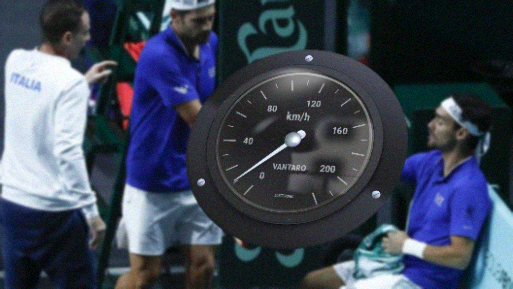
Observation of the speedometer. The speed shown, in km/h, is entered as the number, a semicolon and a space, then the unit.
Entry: 10; km/h
